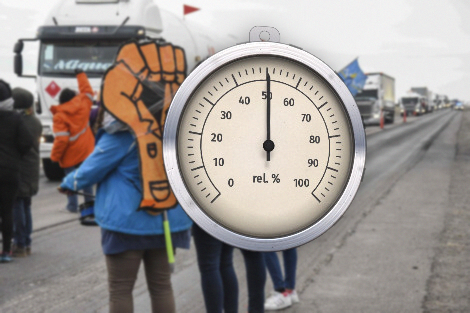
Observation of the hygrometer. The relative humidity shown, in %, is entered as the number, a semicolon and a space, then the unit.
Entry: 50; %
